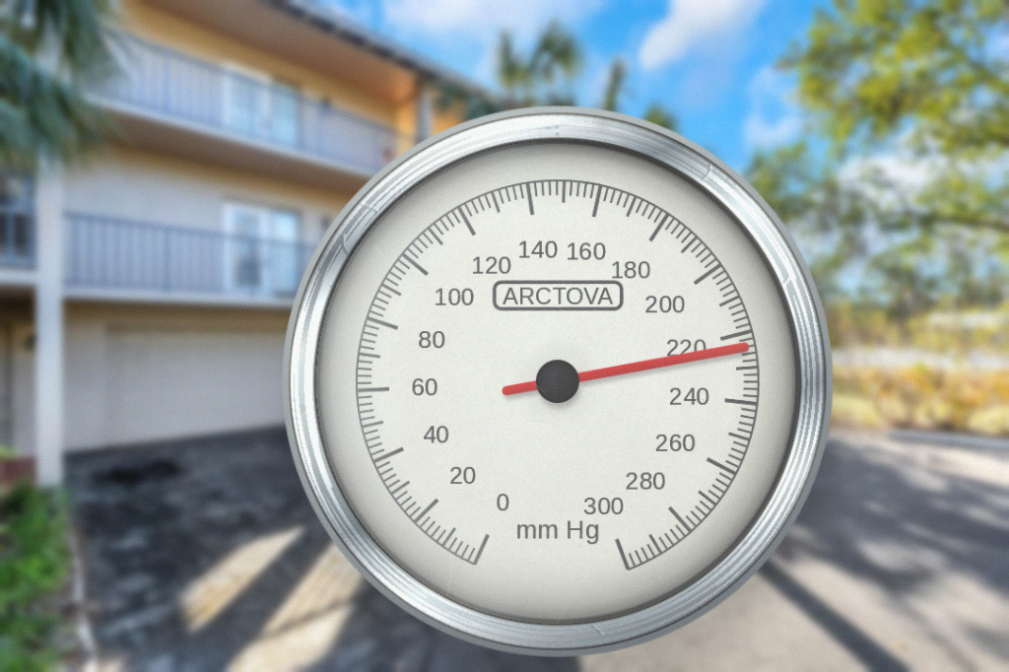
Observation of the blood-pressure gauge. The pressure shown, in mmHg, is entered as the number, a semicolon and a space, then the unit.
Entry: 224; mmHg
